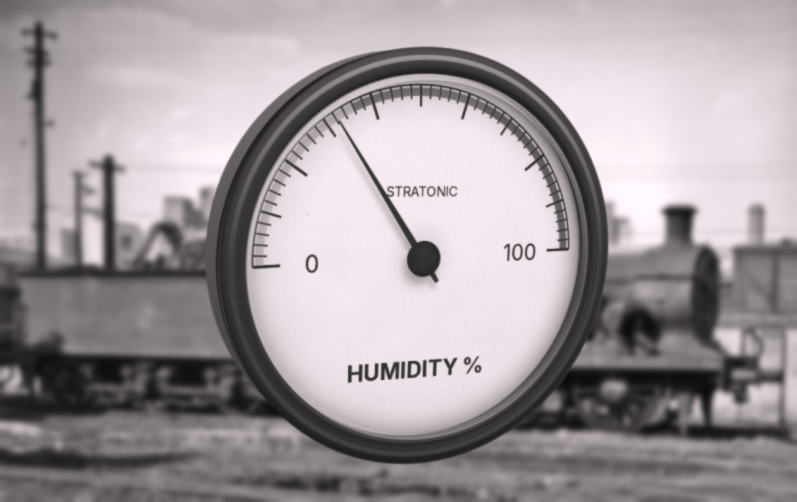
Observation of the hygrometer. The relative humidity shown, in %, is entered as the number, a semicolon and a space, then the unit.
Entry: 32; %
